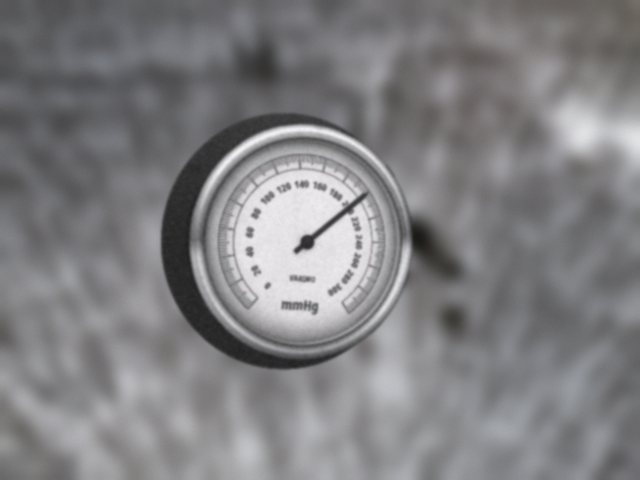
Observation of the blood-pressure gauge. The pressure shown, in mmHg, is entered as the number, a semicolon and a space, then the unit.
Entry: 200; mmHg
